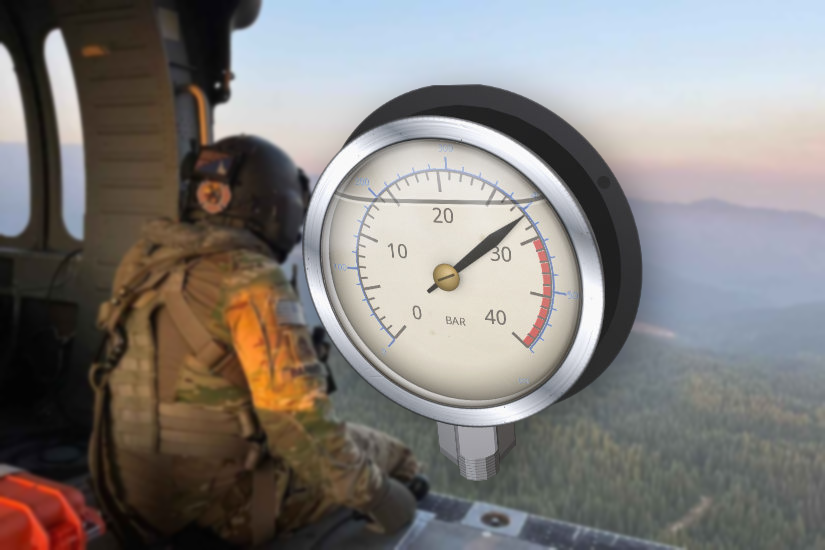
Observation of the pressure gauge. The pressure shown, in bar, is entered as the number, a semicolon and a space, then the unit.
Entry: 28; bar
